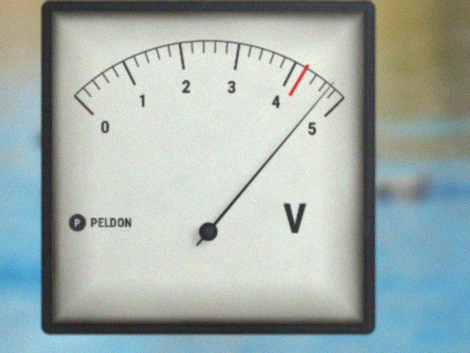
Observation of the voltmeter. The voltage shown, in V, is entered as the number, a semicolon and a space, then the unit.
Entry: 4.7; V
